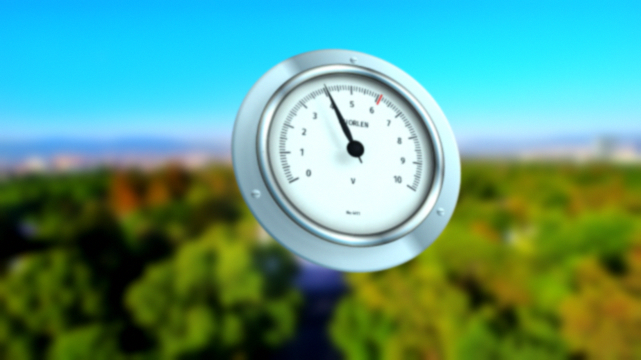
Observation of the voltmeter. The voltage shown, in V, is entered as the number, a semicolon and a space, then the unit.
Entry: 4; V
